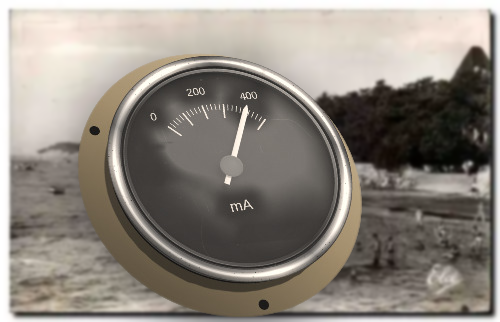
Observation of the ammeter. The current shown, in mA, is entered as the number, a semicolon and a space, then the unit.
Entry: 400; mA
